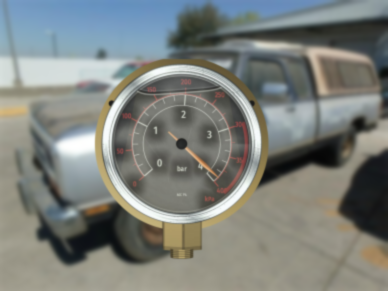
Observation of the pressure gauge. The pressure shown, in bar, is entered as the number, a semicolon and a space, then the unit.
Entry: 3.9; bar
